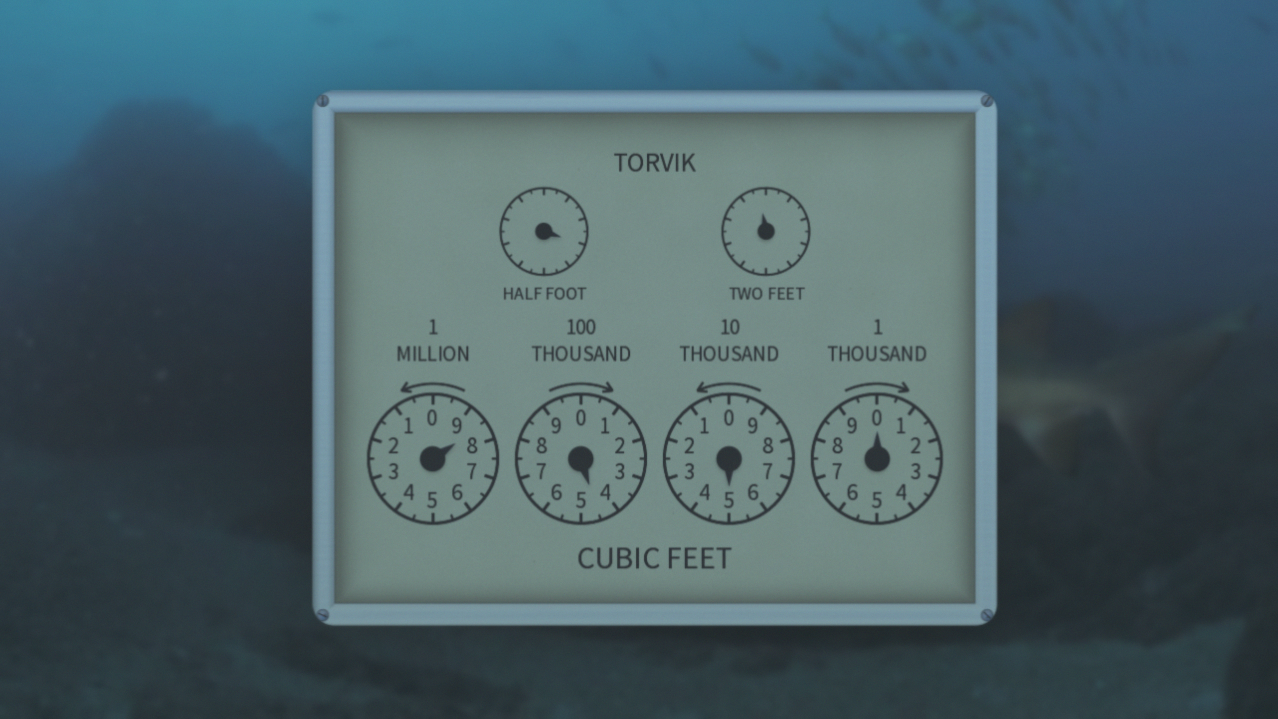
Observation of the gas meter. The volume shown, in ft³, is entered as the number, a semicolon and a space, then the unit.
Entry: 845000; ft³
